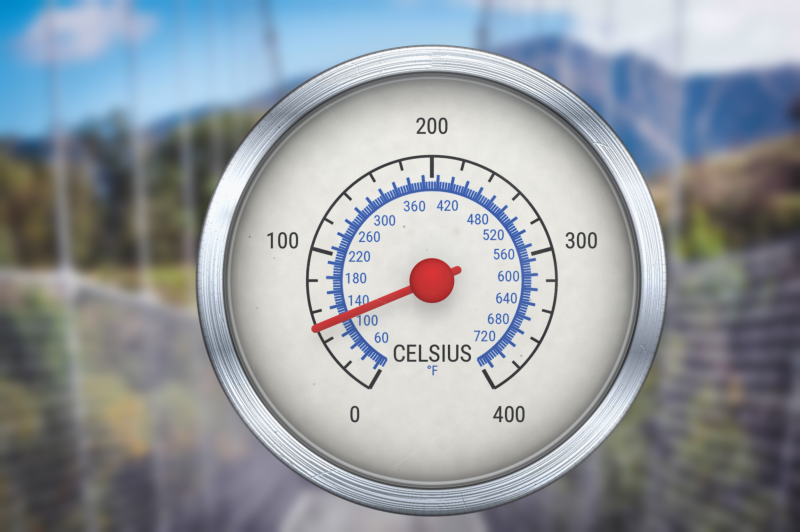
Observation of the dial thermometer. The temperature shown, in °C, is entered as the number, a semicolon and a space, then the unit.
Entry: 50; °C
